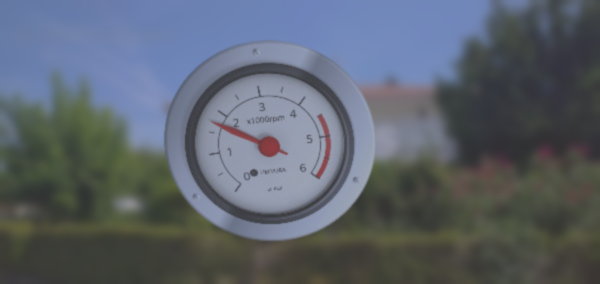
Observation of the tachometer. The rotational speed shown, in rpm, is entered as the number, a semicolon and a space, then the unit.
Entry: 1750; rpm
